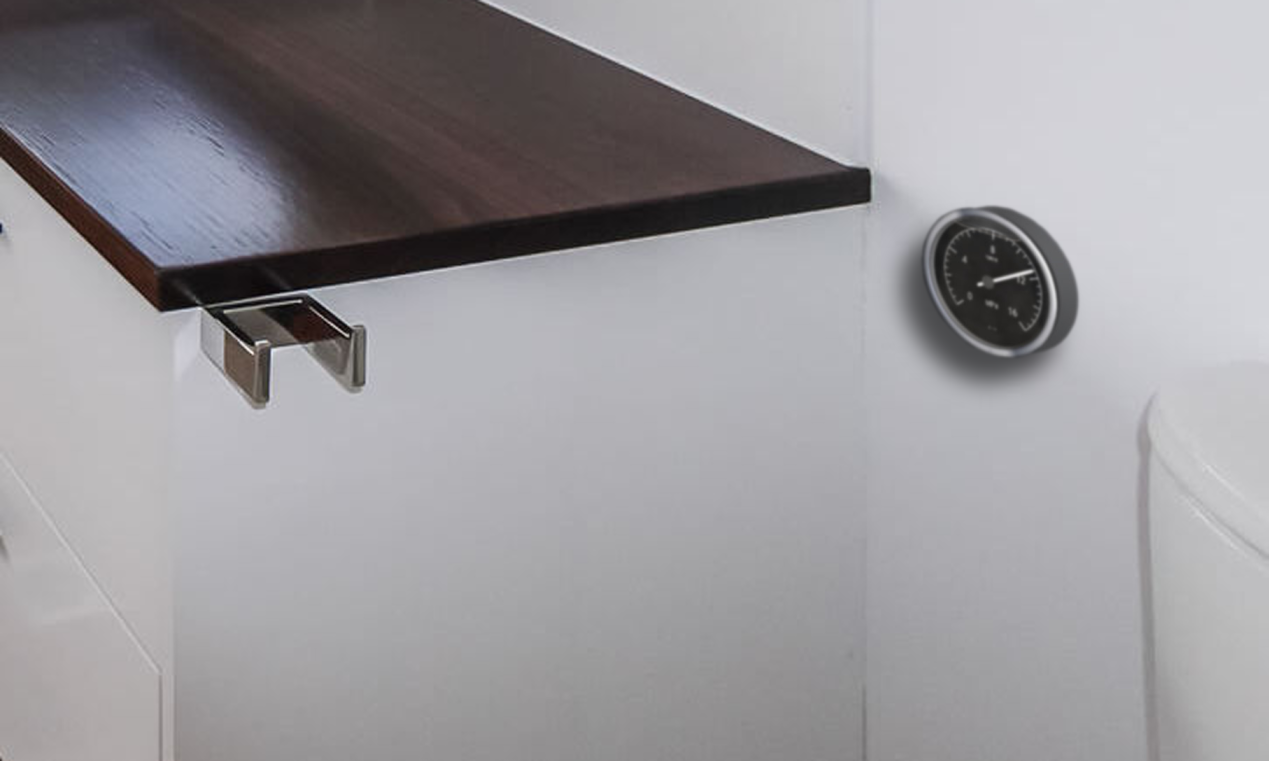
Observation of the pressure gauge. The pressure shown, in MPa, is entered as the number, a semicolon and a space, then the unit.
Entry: 11.5; MPa
